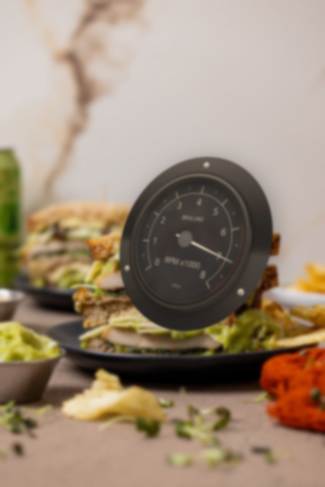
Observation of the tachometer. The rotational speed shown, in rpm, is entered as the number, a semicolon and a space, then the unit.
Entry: 7000; rpm
